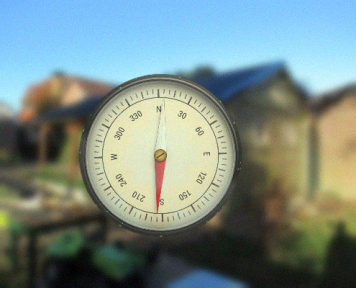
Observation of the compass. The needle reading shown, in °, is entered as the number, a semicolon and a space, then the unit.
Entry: 185; °
